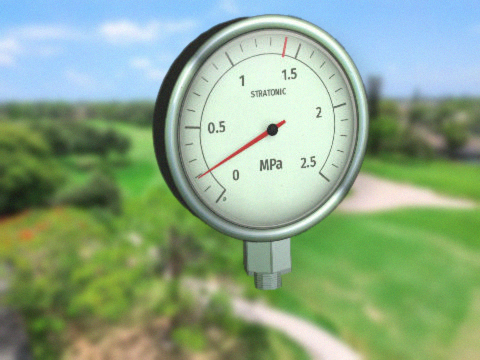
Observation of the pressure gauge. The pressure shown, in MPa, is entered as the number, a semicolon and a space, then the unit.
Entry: 0.2; MPa
